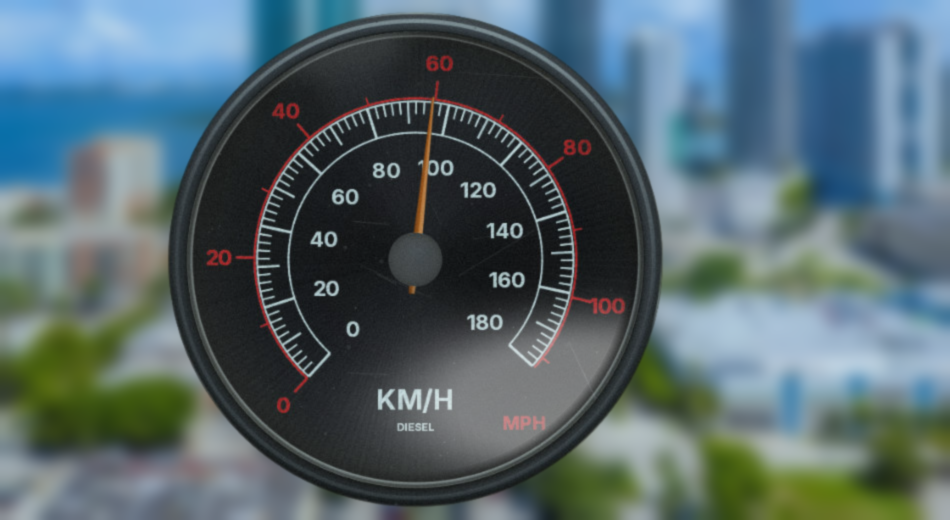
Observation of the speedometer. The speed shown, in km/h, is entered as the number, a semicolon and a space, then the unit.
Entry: 96; km/h
